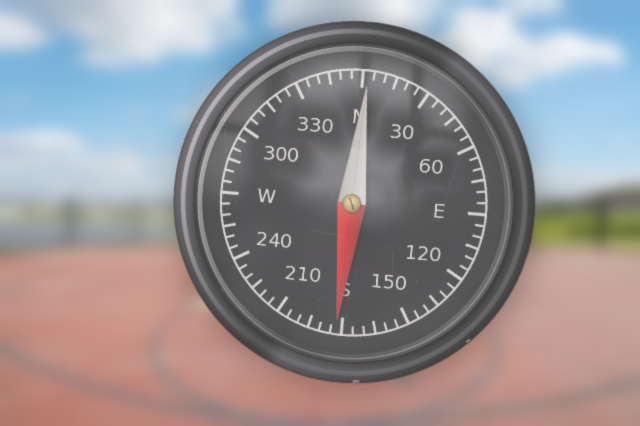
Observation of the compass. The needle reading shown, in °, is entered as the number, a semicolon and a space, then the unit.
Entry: 182.5; °
